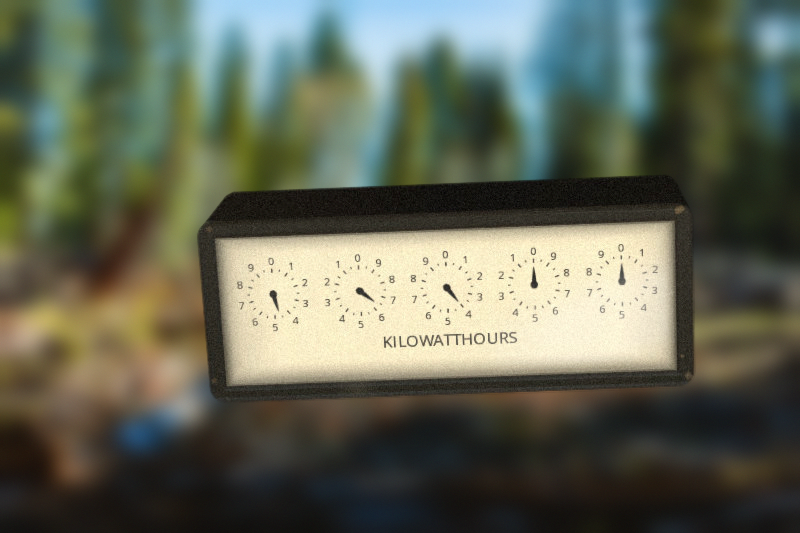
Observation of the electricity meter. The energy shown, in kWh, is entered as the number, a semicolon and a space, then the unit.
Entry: 46400; kWh
